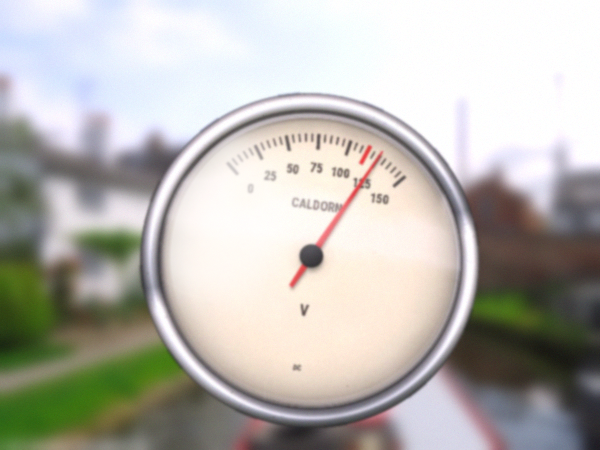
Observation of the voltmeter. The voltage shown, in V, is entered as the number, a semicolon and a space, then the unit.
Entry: 125; V
